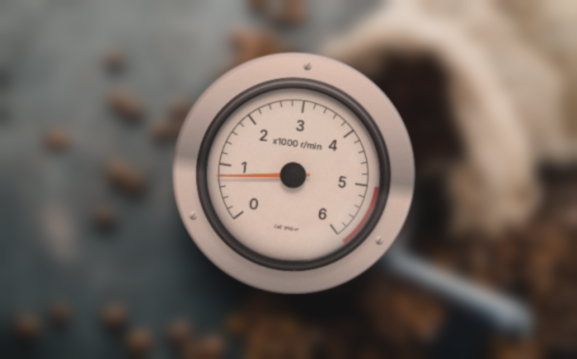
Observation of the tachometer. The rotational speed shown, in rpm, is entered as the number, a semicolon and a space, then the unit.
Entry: 800; rpm
